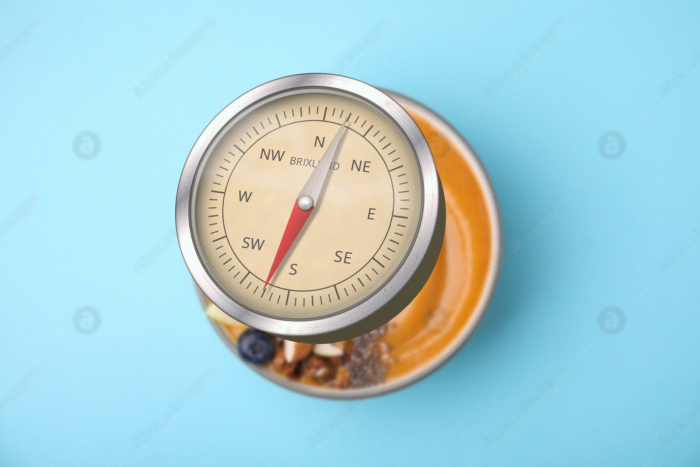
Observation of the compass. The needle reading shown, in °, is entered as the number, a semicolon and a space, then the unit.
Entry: 195; °
